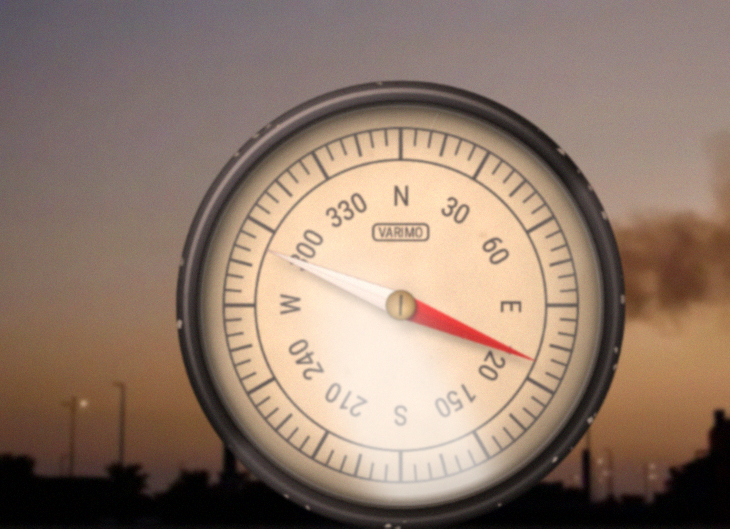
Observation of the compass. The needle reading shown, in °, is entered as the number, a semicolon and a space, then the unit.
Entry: 112.5; °
